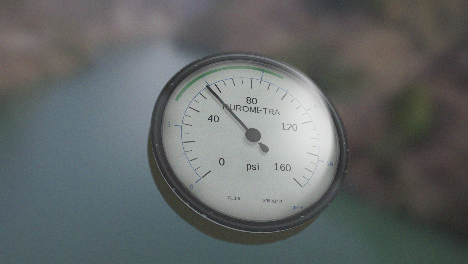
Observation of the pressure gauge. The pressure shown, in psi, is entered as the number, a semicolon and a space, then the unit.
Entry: 55; psi
